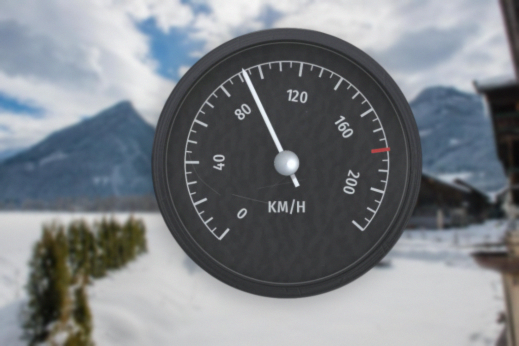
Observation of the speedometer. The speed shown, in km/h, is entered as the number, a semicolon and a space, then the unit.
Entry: 92.5; km/h
